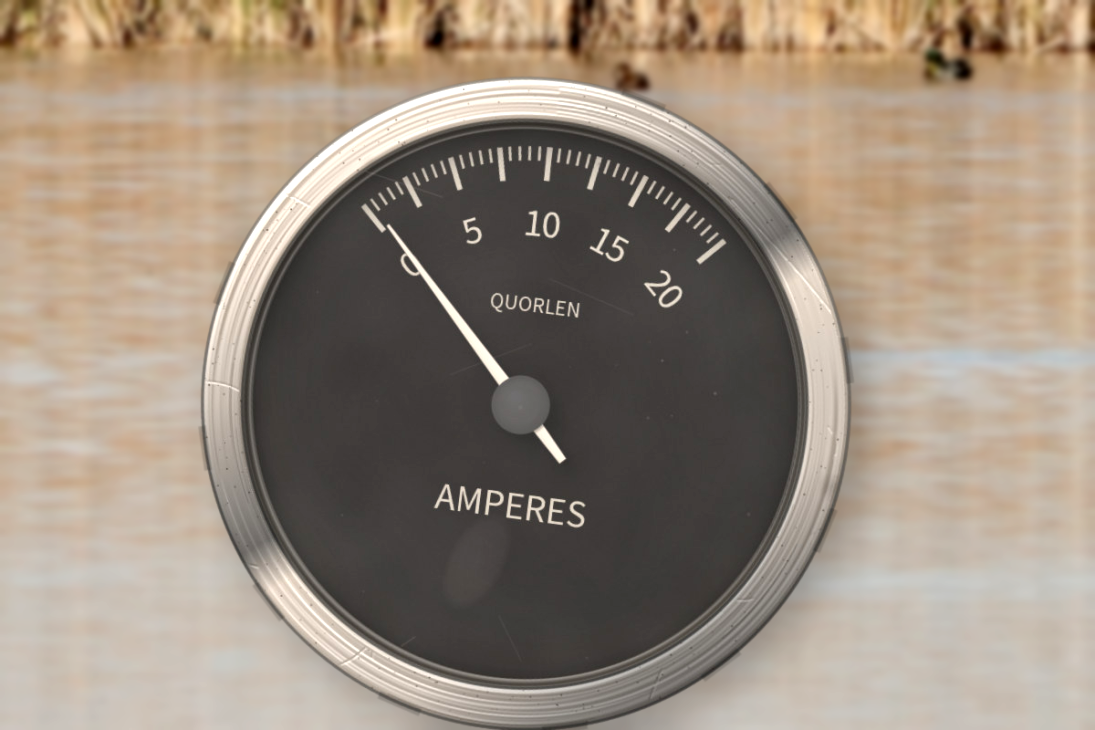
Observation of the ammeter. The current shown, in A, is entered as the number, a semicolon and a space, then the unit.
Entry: 0.5; A
